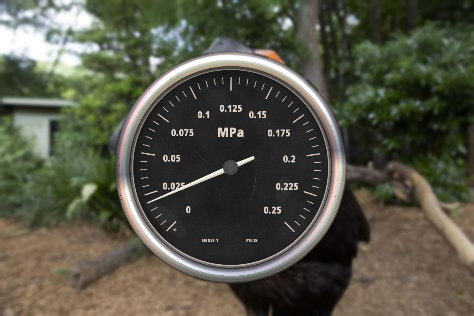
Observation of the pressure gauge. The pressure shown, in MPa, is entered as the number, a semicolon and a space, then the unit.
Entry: 0.02; MPa
